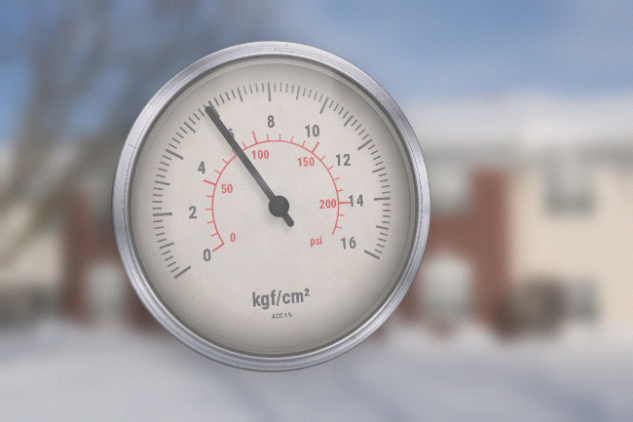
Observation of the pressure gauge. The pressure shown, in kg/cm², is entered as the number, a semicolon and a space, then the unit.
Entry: 5.8; kg/cm²
